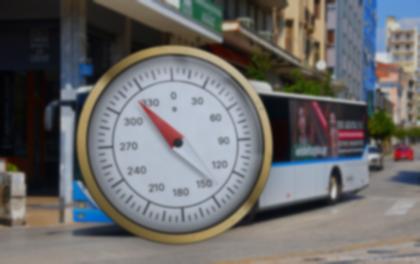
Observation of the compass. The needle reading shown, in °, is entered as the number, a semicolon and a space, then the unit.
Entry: 320; °
